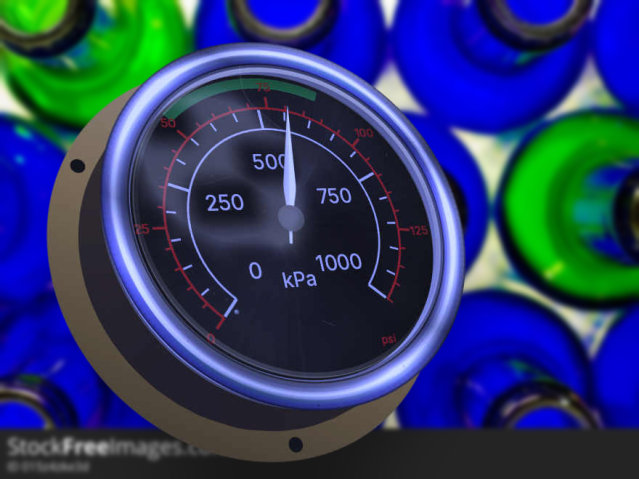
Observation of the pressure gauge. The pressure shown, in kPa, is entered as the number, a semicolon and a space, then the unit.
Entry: 550; kPa
